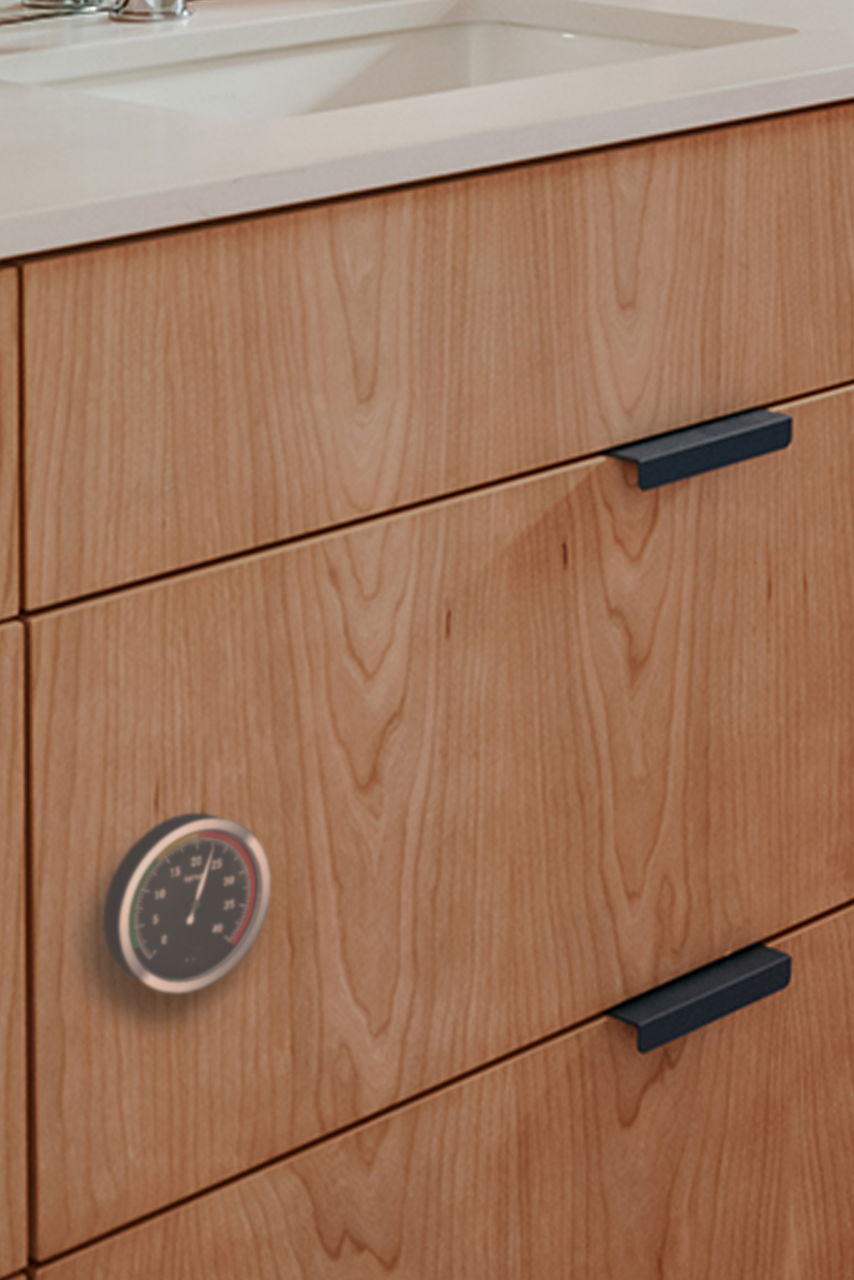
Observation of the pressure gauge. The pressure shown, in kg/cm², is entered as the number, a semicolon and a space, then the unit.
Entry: 22.5; kg/cm²
